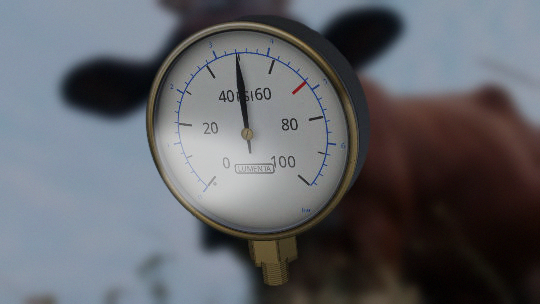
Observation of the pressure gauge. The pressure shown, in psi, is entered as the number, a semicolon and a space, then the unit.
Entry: 50; psi
